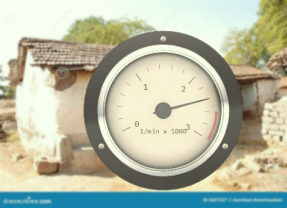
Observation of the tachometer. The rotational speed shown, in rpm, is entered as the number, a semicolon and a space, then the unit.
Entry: 2400; rpm
